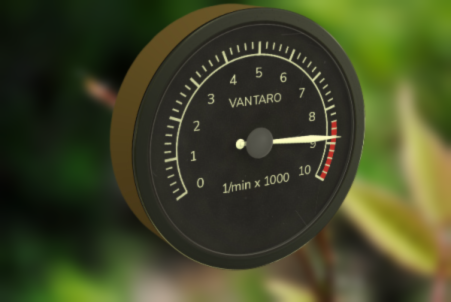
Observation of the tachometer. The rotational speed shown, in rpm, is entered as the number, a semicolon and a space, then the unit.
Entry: 8800; rpm
